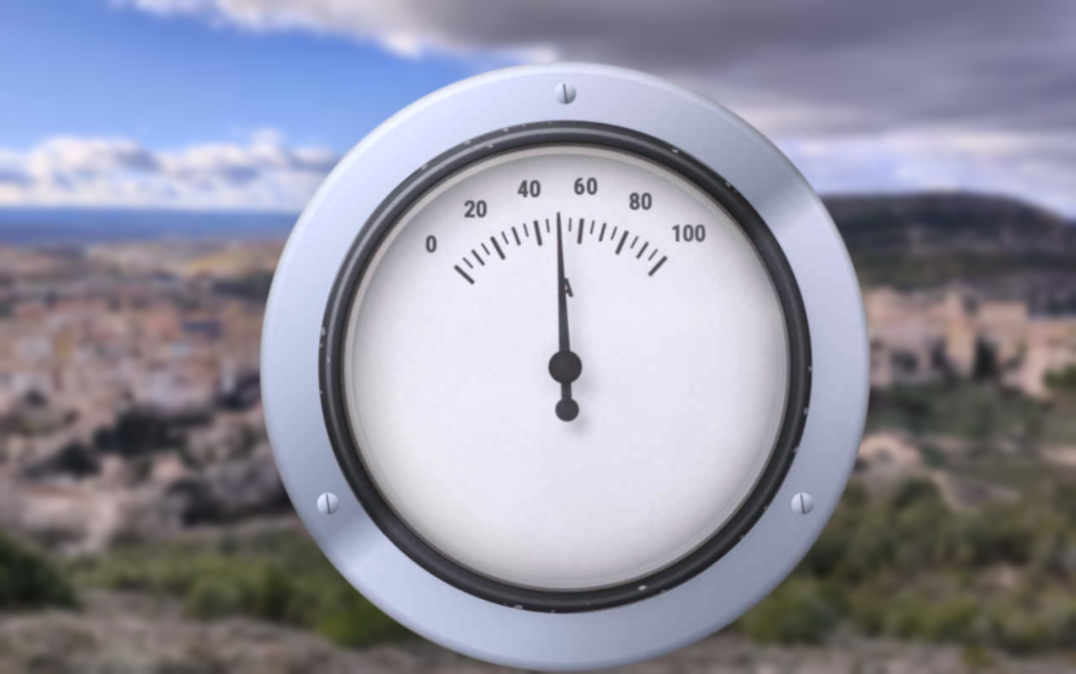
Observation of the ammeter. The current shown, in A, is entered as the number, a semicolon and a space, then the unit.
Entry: 50; A
